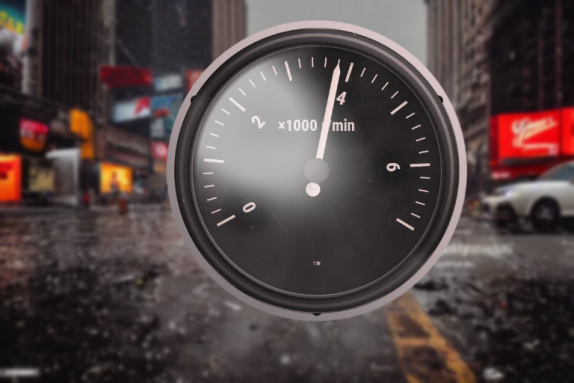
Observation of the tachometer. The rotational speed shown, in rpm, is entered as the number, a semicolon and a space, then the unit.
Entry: 3800; rpm
